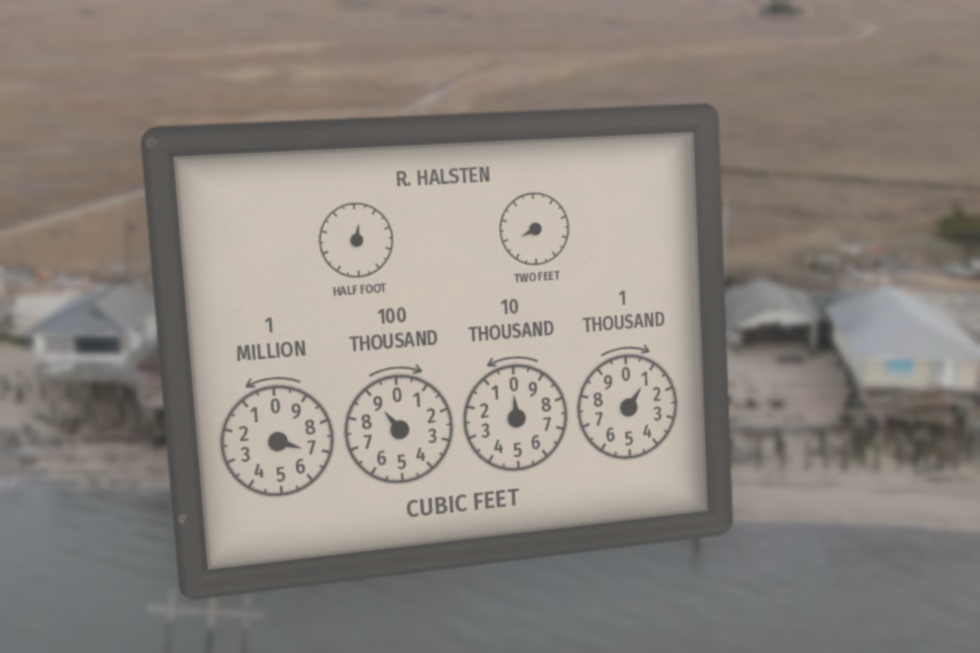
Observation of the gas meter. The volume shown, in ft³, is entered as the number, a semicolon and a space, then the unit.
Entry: 690100; ft³
